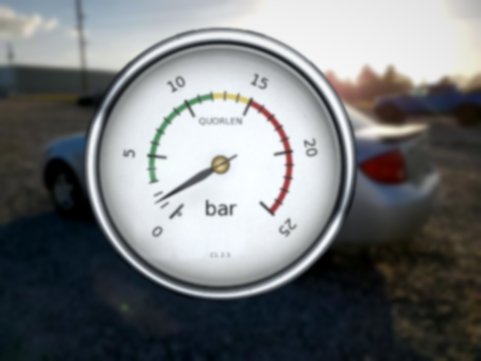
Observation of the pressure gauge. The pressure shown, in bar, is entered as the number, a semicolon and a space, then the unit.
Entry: 1.5; bar
